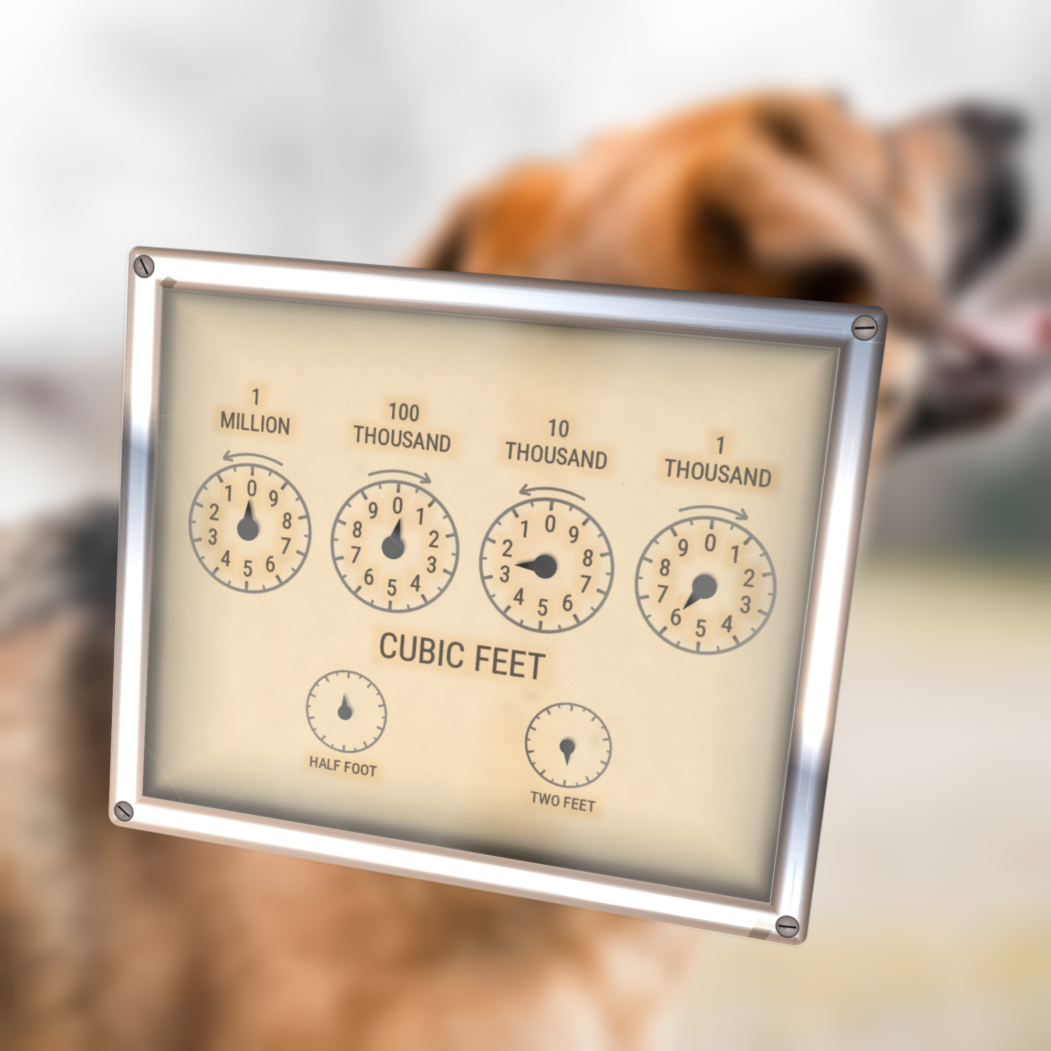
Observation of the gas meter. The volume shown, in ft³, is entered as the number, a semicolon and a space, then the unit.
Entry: 2600; ft³
